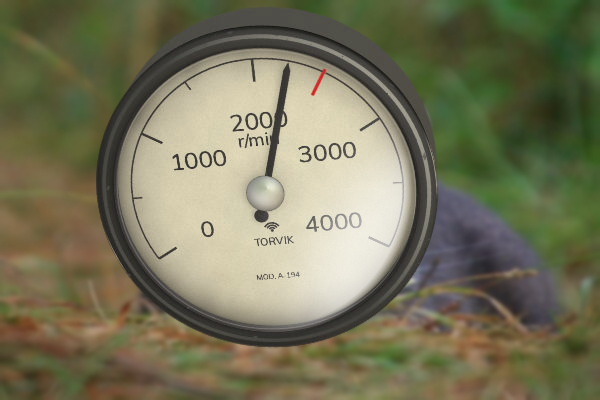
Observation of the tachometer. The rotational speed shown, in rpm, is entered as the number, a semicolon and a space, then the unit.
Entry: 2250; rpm
